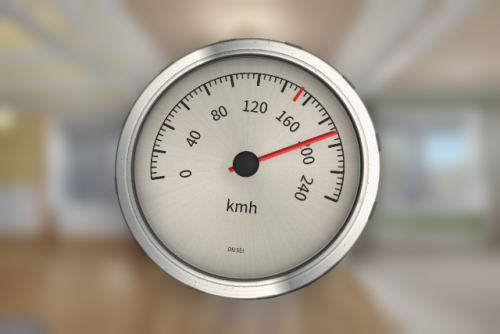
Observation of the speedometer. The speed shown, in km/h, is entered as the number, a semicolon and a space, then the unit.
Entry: 192; km/h
